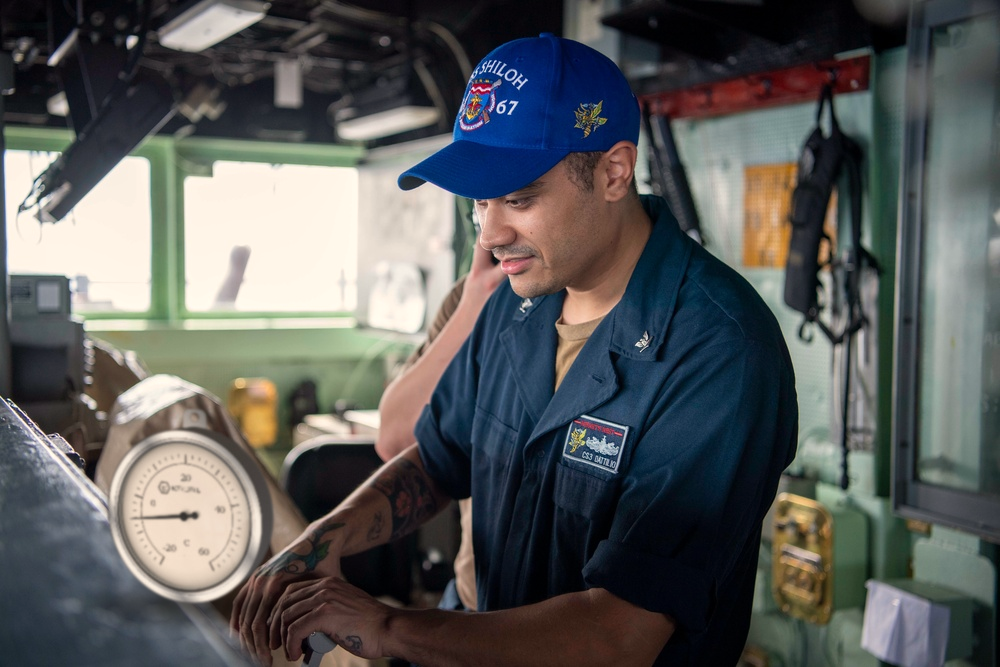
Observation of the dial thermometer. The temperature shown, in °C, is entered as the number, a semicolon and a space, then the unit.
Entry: -6; °C
